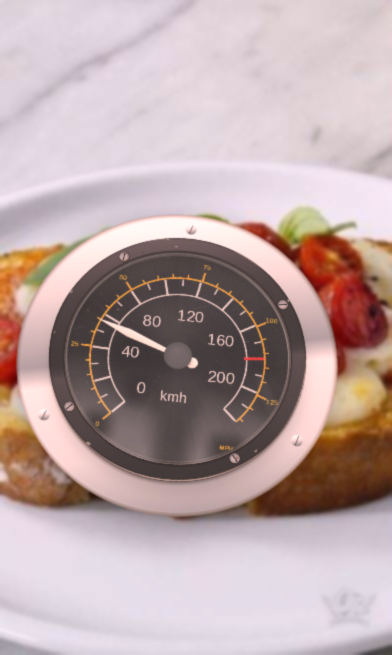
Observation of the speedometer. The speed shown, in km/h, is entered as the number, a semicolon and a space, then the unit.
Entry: 55; km/h
